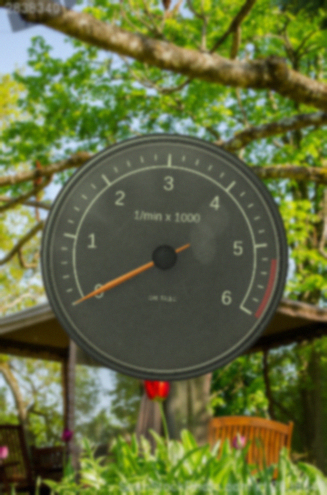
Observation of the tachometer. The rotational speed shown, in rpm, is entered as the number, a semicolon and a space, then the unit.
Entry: 0; rpm
